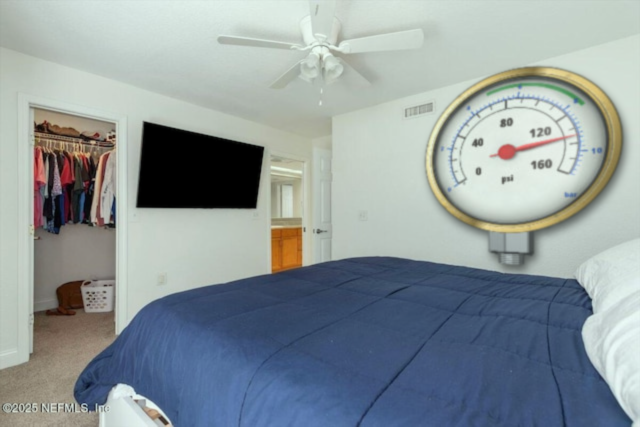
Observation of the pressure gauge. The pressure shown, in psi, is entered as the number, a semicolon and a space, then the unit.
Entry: 135; psi
